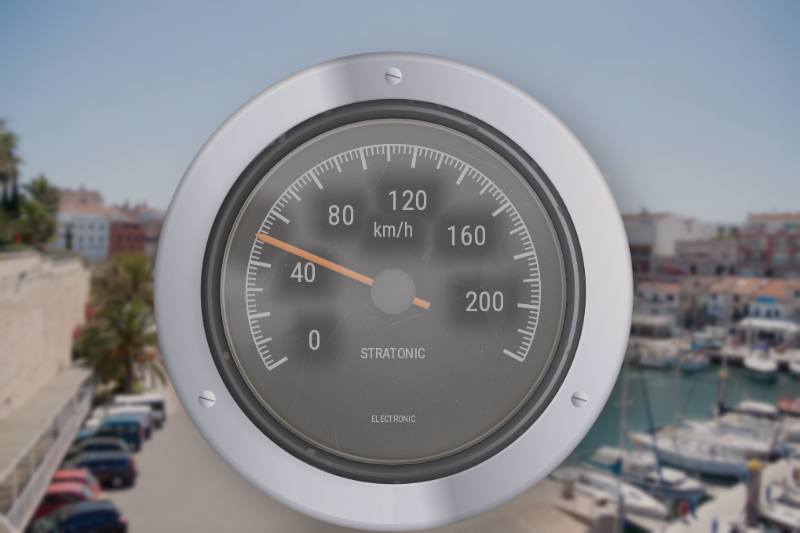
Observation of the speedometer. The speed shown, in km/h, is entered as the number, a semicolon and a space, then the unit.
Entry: 50; km/h
